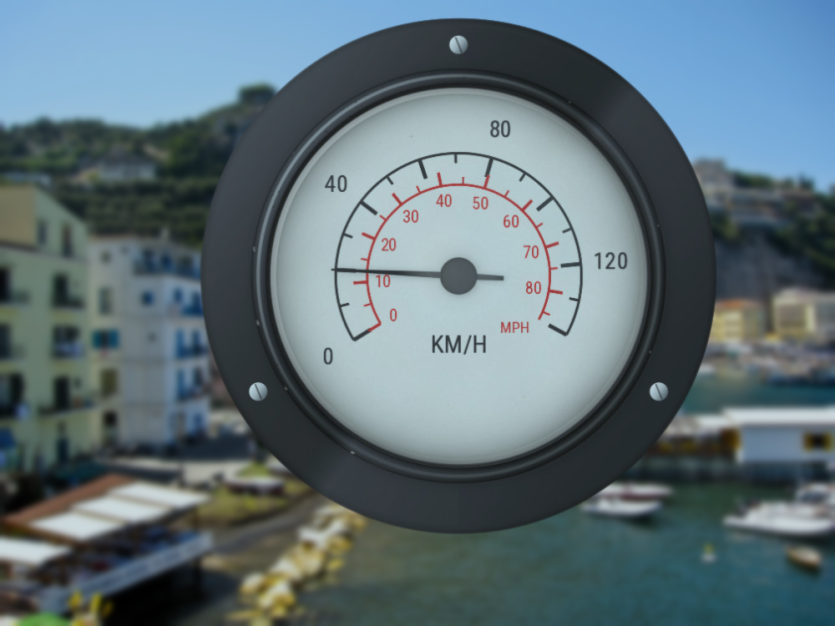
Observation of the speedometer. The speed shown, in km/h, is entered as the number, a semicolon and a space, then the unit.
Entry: 20; km/h
